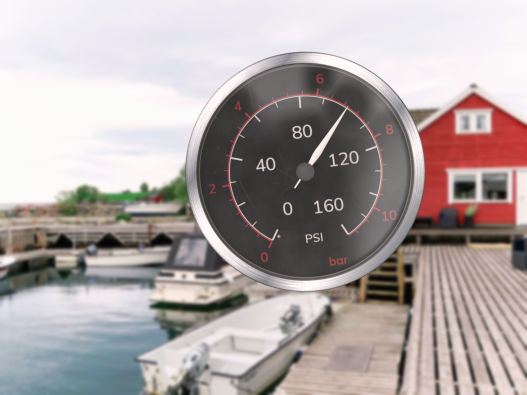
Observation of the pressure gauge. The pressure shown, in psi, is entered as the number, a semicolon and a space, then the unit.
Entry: 100; psi
